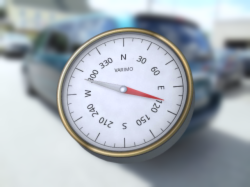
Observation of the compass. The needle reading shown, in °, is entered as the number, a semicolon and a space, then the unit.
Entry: 110; °
